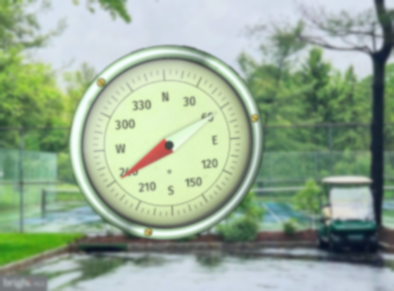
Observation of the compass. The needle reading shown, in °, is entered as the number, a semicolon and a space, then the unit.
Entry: 240; °
